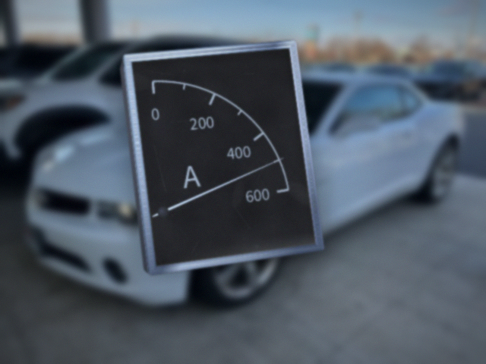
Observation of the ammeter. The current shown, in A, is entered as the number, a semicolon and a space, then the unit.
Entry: 500; A
